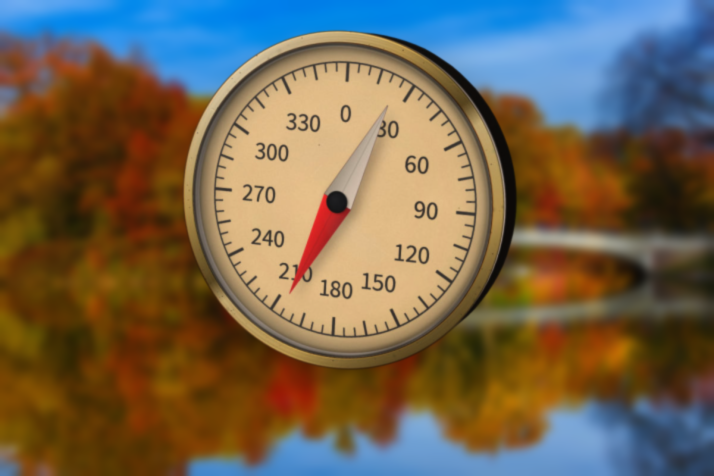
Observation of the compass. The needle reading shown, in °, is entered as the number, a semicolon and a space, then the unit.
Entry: 205; °
